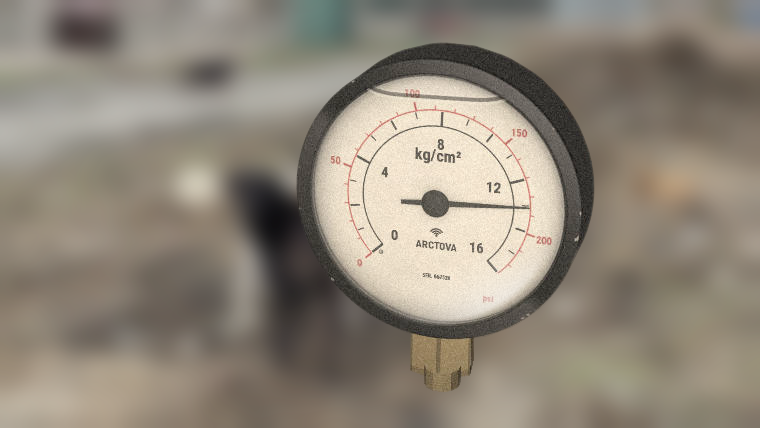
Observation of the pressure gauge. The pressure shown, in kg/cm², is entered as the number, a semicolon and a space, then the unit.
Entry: 13; kg/cm²
